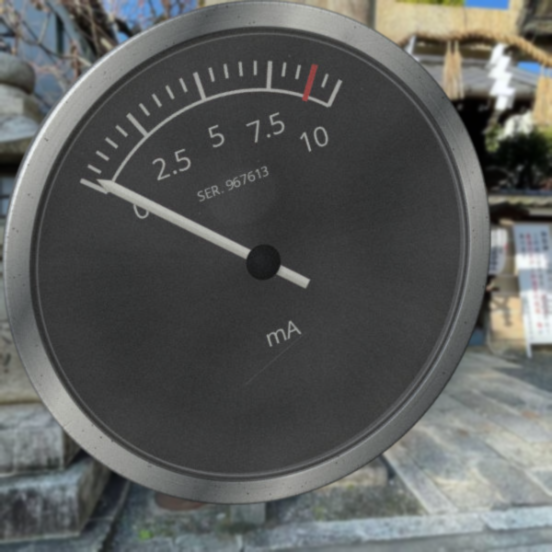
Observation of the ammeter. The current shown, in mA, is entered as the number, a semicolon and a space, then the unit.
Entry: 0.25; mA
